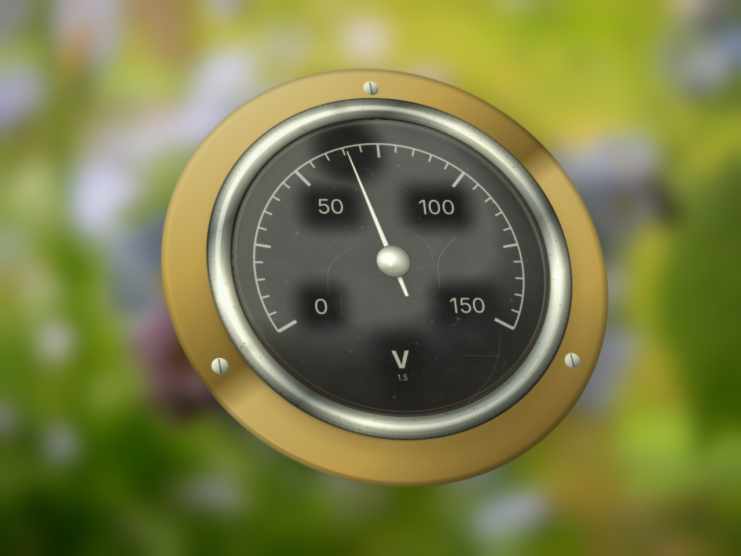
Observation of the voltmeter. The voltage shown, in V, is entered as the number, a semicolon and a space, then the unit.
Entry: 65; V
